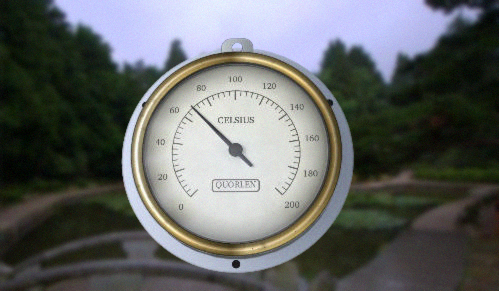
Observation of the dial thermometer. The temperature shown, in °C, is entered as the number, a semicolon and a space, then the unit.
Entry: 68; °C
